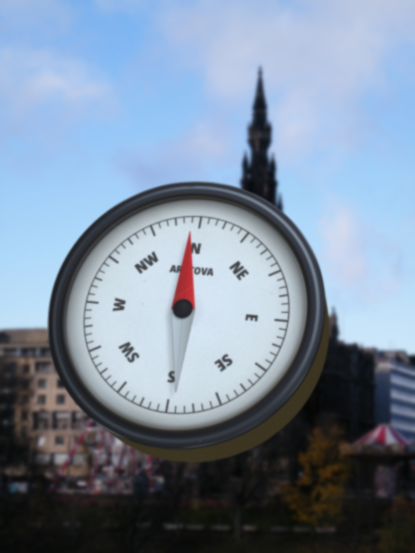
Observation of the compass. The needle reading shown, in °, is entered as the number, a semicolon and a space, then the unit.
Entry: 355; °
